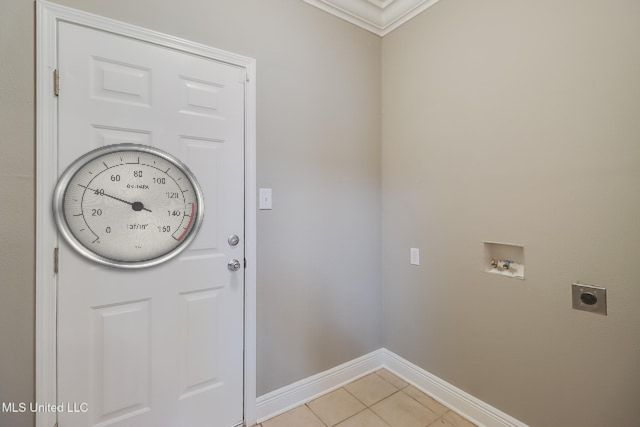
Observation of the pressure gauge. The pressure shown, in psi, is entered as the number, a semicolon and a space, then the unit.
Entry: 40; psi
